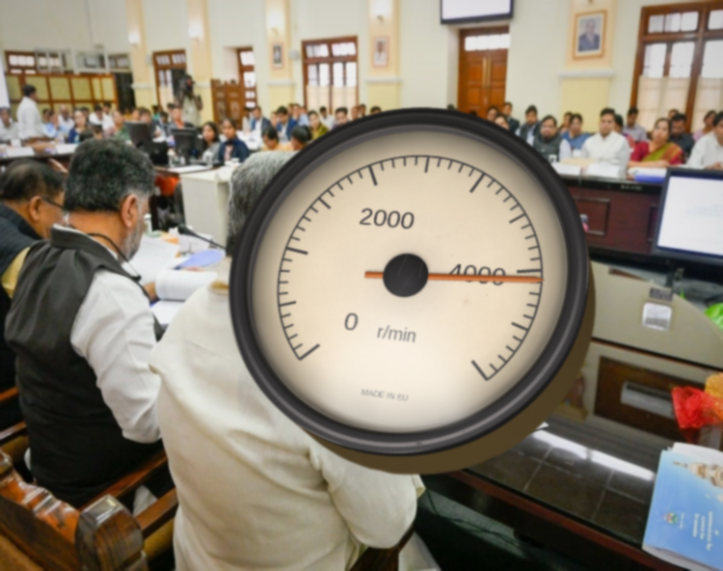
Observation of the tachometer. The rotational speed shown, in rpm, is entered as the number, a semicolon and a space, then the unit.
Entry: 4100; rpm
